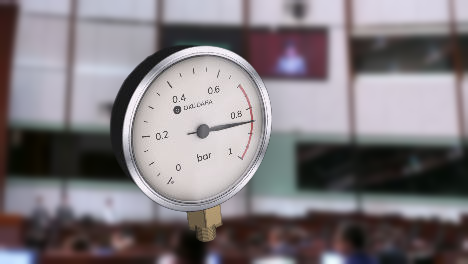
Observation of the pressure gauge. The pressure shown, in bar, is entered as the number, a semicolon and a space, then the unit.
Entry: 0.85; bar
